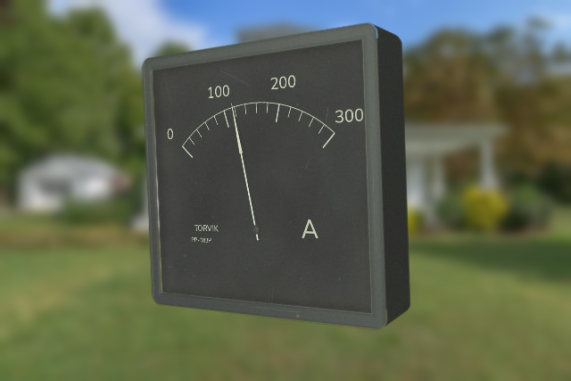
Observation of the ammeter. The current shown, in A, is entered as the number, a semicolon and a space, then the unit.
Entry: 120; A
